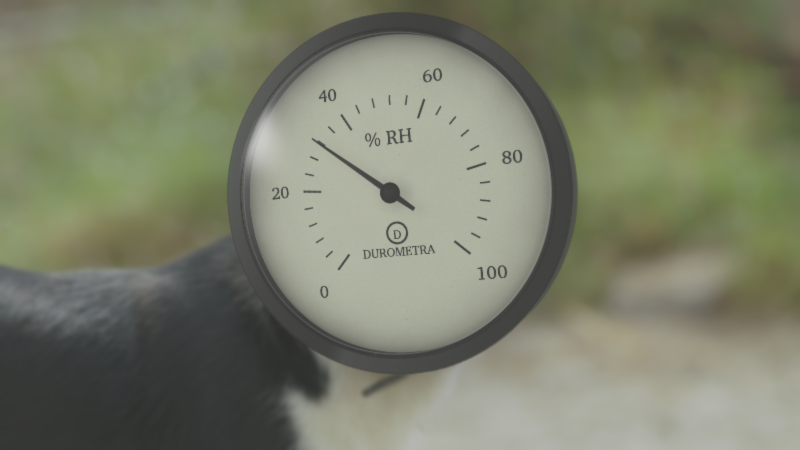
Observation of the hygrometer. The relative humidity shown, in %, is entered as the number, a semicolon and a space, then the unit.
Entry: 32; %
